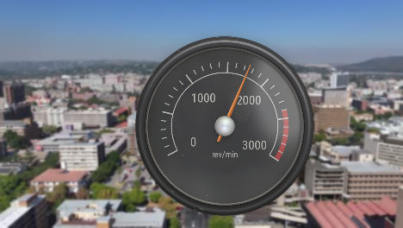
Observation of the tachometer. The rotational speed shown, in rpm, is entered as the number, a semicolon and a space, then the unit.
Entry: 1750; rpm
